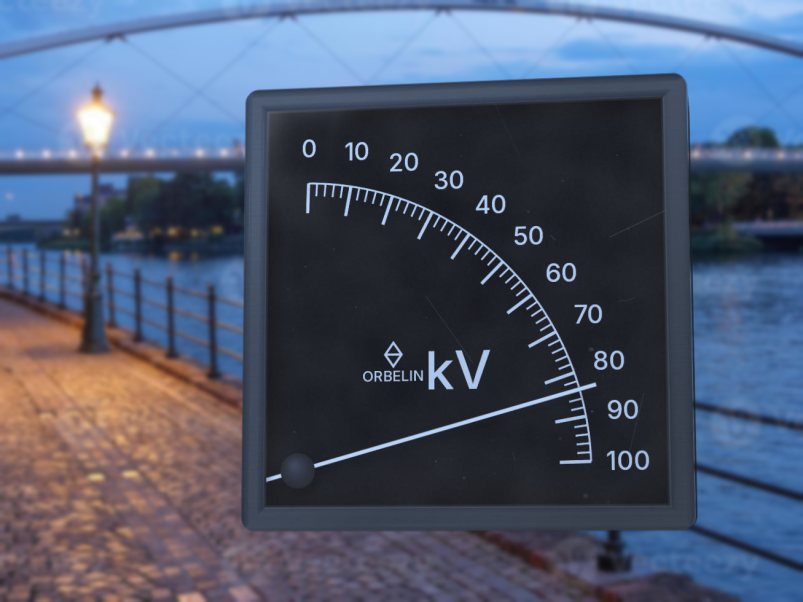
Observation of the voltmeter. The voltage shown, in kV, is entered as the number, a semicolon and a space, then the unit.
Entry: 84; kV
